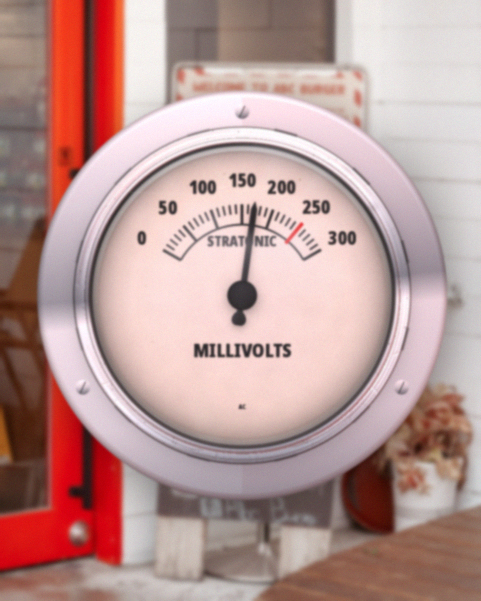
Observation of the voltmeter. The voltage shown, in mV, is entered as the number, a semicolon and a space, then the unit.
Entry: 170; mV
